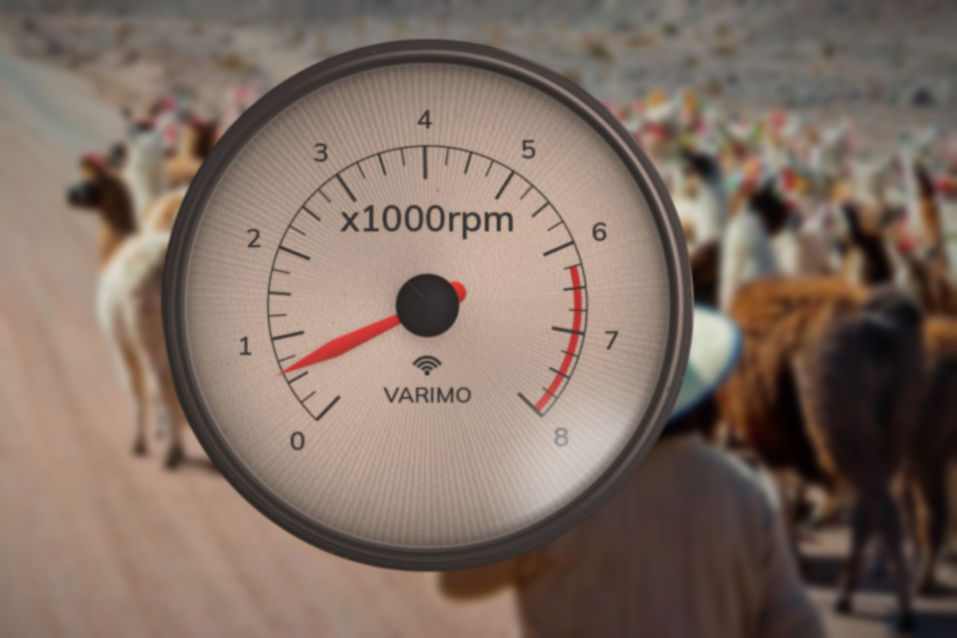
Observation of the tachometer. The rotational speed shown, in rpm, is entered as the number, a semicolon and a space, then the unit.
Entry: 625; rpm
